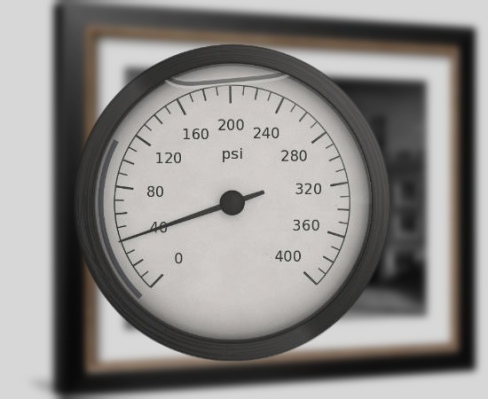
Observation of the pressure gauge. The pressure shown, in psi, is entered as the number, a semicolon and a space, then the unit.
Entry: 40; psi
